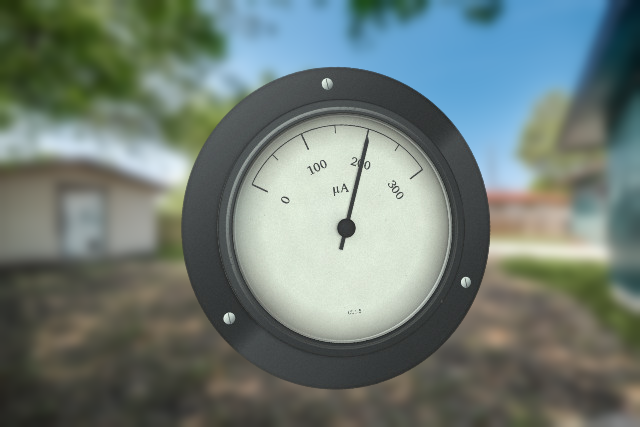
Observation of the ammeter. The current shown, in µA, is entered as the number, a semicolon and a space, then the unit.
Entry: 200; µA
